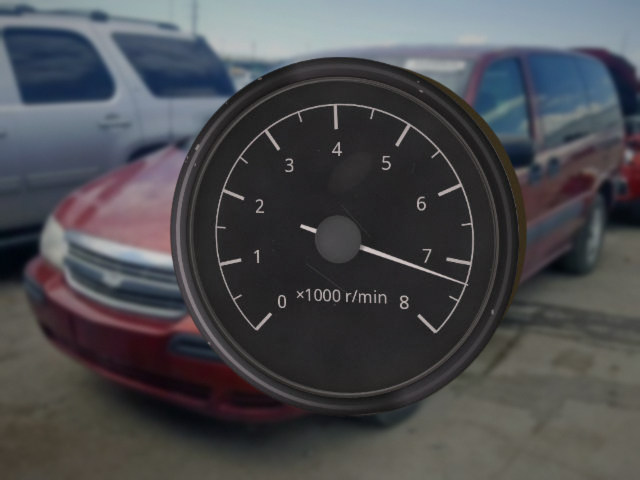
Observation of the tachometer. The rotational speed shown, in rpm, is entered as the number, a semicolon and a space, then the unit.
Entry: 7250; rpm
